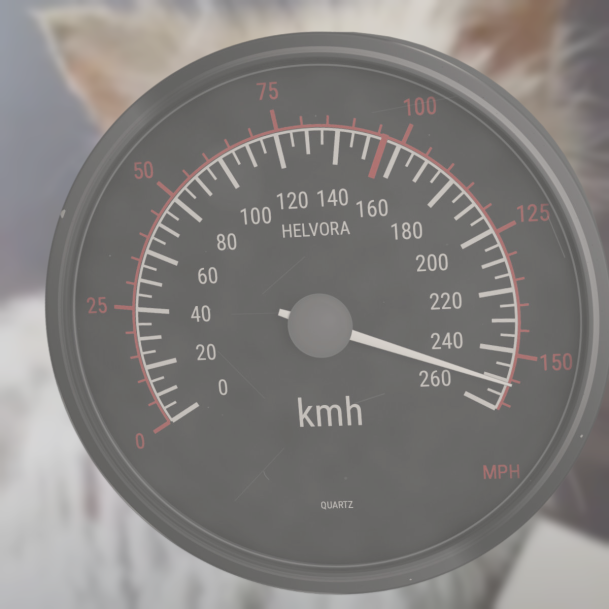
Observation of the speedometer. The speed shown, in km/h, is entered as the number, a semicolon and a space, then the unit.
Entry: 250; km/h
